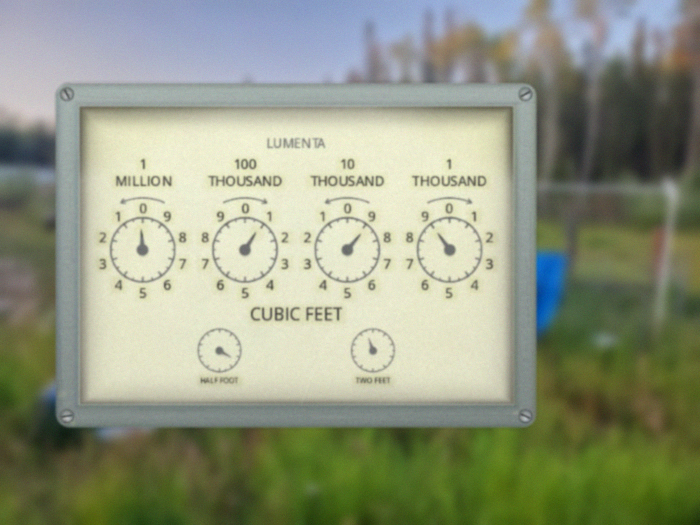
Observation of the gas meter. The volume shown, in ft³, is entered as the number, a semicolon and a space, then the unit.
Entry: 8900; ft³
